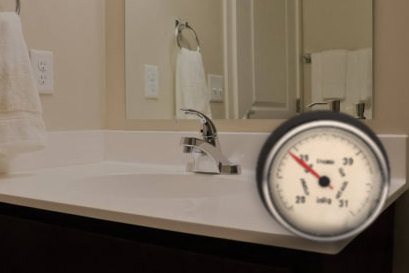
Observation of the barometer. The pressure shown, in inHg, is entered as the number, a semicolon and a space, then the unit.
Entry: 28.9; inHg
